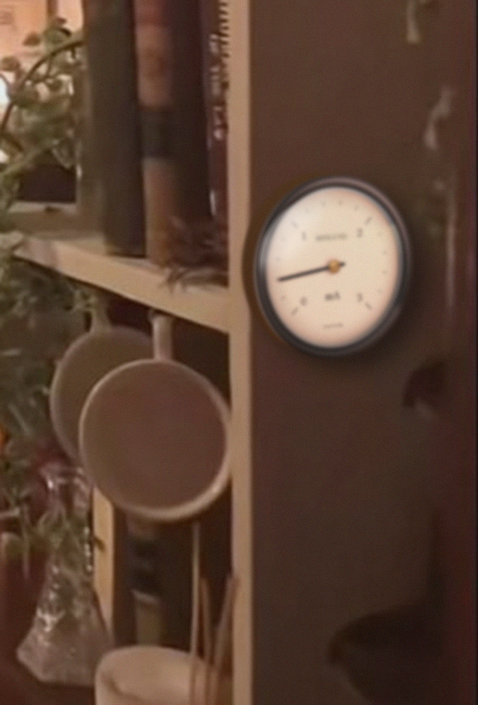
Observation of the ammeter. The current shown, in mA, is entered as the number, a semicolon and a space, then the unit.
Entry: 0.4; mA
